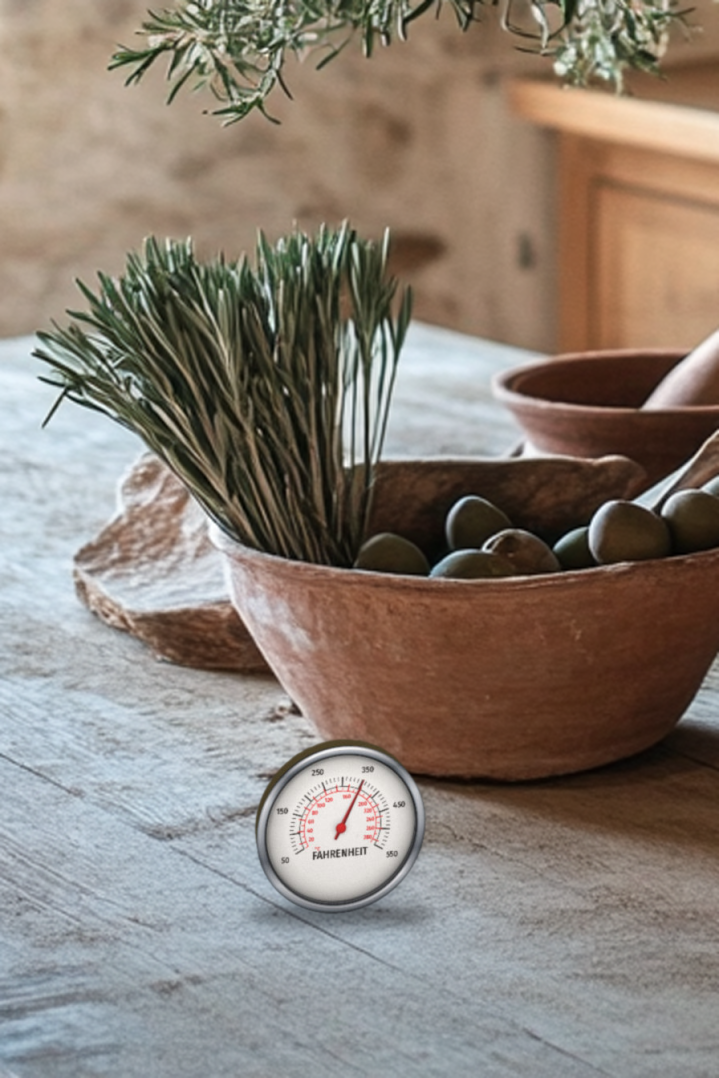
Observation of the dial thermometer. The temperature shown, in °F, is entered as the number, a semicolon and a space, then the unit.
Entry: 350; °F
